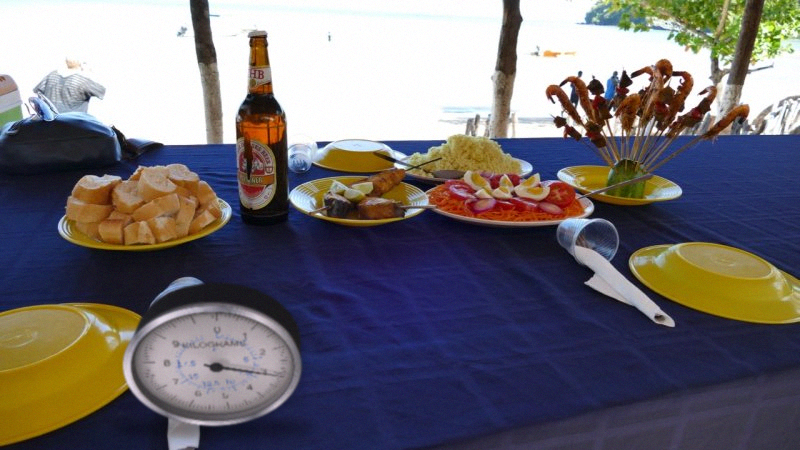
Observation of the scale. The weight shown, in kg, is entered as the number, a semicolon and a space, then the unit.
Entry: 3; kg
